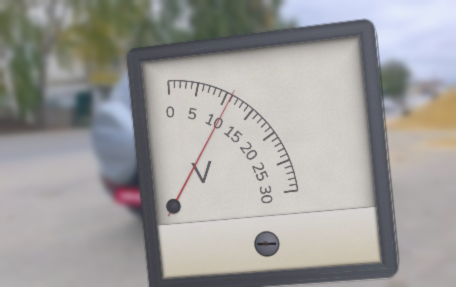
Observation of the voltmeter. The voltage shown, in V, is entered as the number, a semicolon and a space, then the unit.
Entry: 11; V
